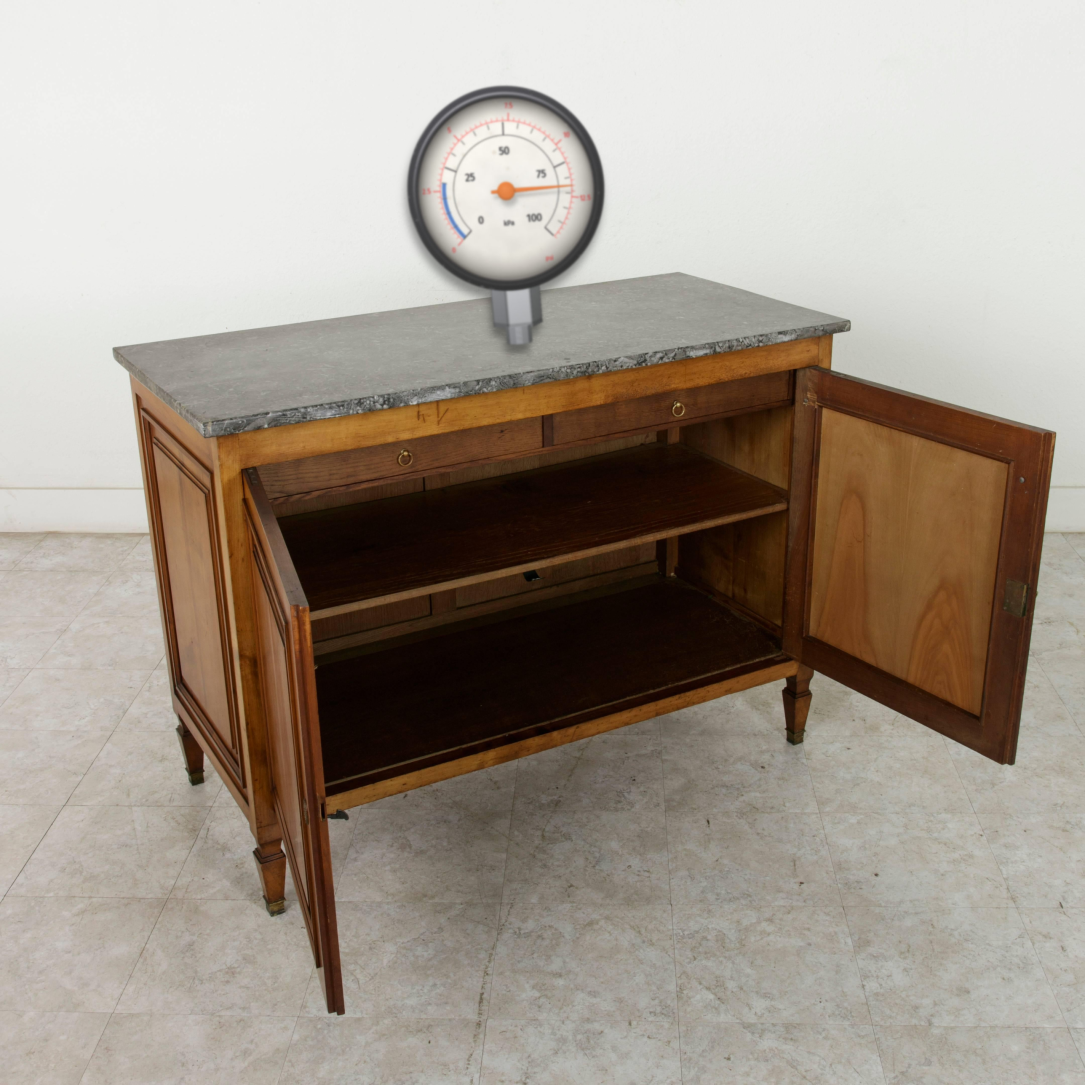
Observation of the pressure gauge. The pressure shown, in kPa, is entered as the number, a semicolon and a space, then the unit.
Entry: 82.5; kPa
